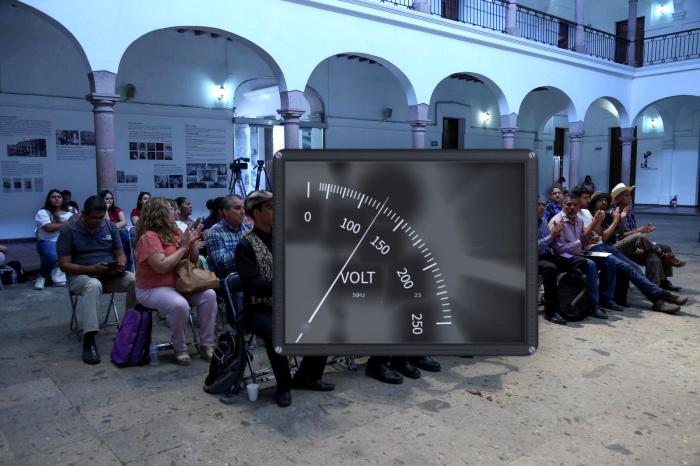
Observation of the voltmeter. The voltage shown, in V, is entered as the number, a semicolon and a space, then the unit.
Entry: 125; V
